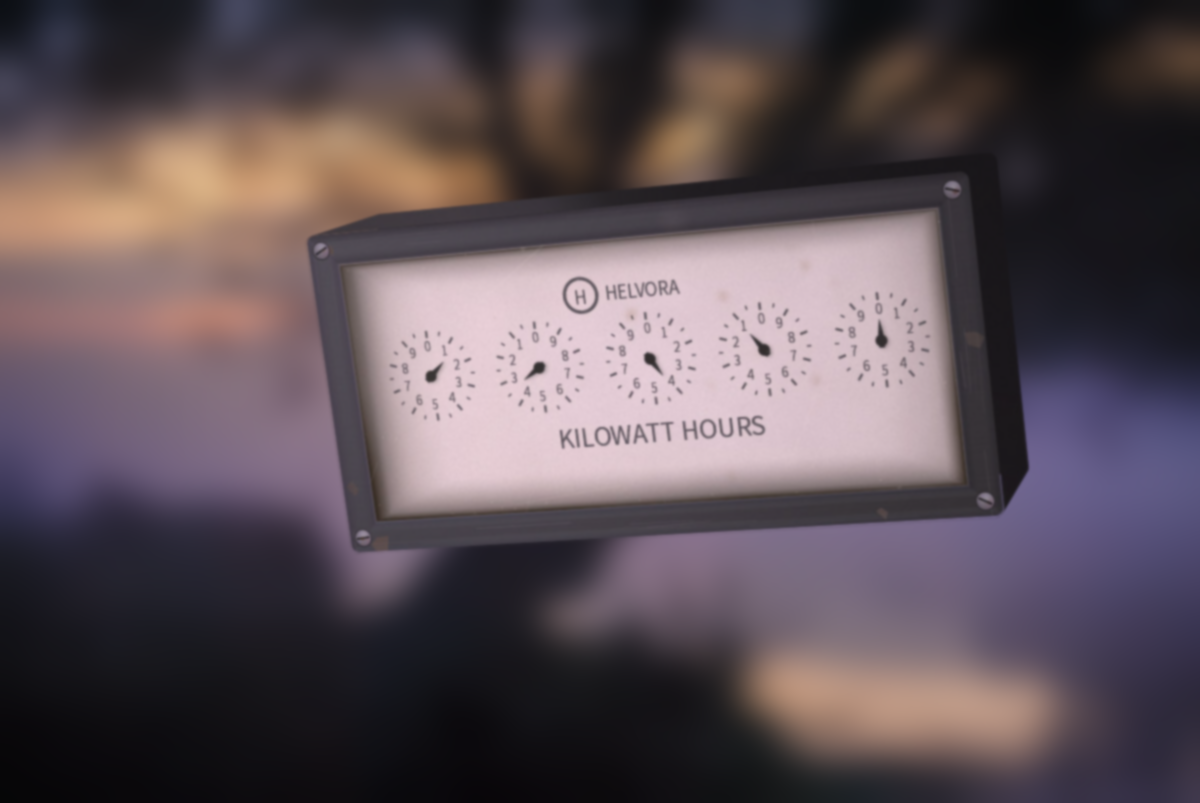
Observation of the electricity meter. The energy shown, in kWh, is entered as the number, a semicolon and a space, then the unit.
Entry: 13410; kWh
